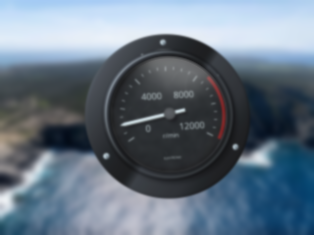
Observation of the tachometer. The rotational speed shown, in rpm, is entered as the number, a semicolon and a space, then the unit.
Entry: 1000; rpm
